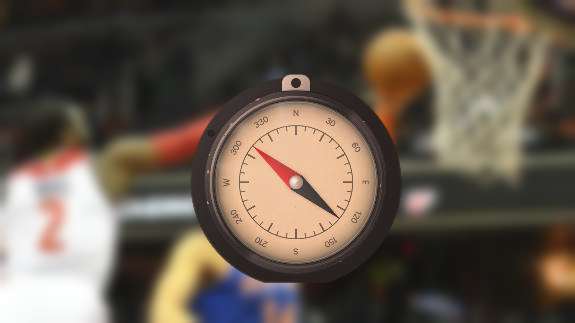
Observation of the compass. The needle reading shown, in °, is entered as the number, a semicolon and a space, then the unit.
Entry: 310; °
